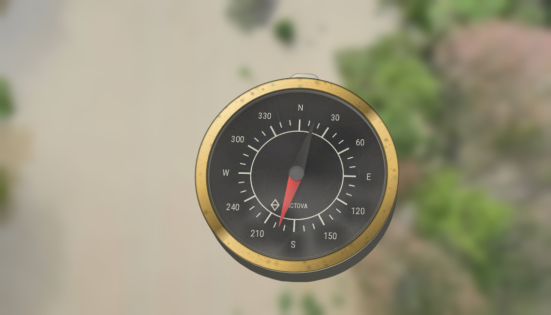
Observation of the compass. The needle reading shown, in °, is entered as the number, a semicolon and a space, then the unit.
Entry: 195; °
